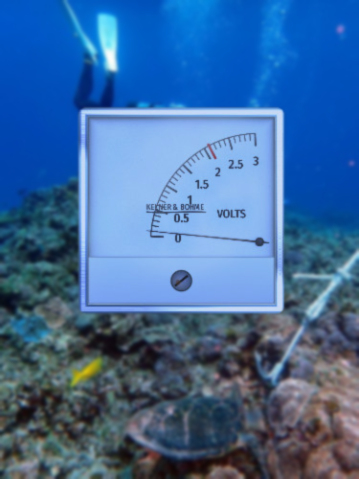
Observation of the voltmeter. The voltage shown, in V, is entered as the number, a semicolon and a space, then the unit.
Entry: 0.1; V
